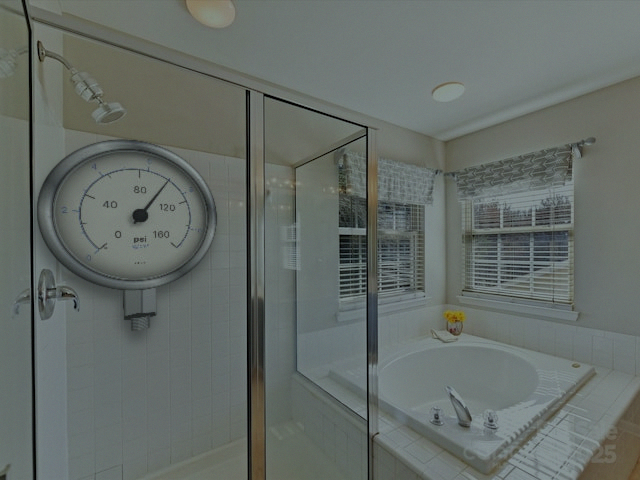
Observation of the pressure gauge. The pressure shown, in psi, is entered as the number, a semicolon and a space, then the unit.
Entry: 100; psi
